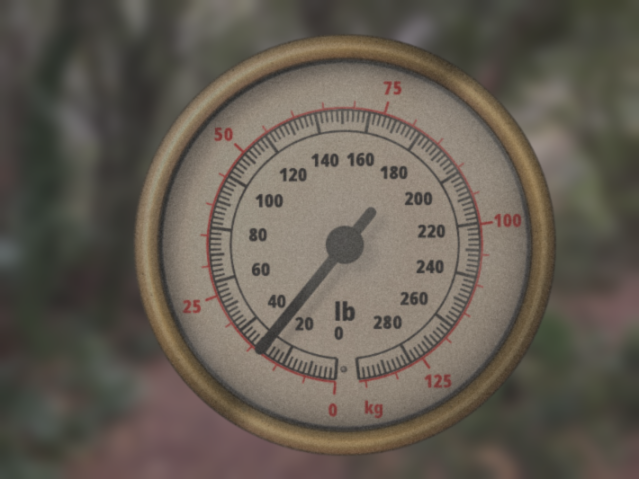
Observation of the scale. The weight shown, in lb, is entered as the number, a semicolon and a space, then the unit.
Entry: 30; lb
